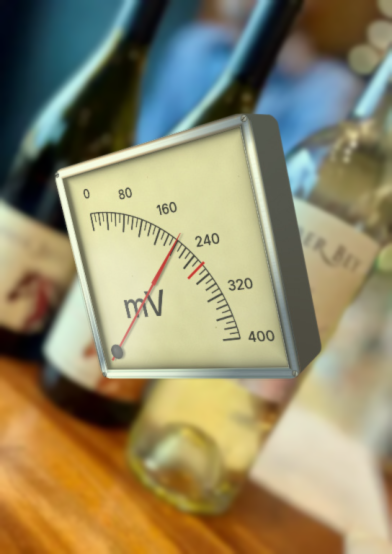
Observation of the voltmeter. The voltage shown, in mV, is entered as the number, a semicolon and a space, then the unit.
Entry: 200; mV
